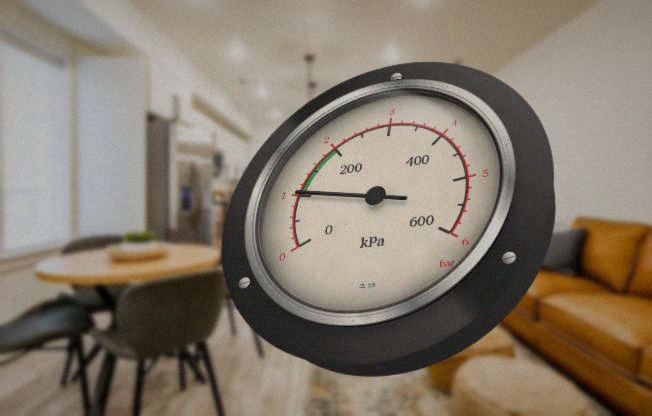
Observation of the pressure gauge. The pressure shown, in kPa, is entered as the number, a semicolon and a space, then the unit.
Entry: 100; kPa
